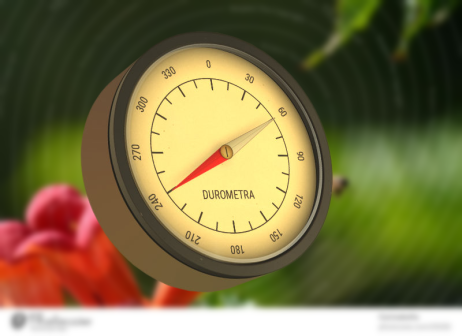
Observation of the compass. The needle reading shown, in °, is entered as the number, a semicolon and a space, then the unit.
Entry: 240; °
